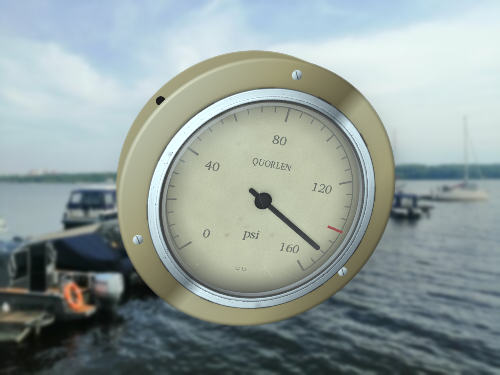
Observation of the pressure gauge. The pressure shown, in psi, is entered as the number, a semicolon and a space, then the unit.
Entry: 150; psi
